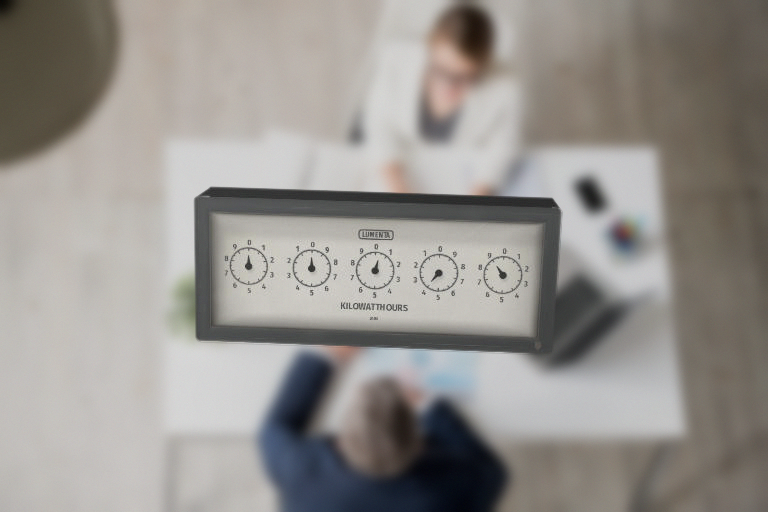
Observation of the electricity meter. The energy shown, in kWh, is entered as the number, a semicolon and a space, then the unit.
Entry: 39; kWh
